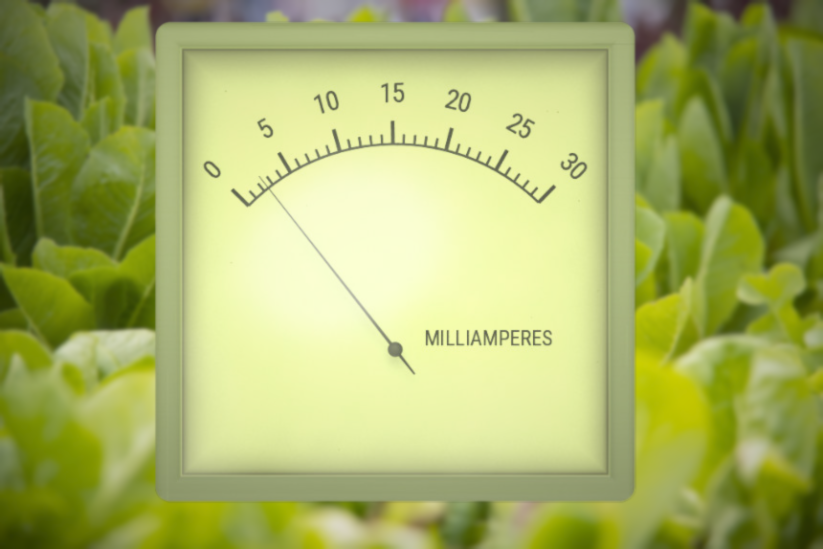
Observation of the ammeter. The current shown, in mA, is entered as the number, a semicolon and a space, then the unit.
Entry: 2.5; mA
